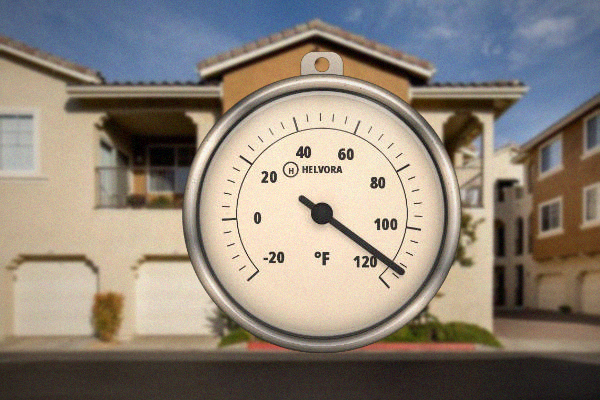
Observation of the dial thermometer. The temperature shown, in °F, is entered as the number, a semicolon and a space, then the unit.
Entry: 114; °F
